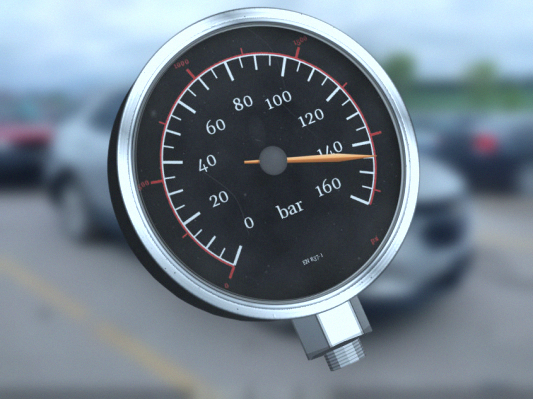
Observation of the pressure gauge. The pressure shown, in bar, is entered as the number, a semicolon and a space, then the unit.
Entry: 145; bar
